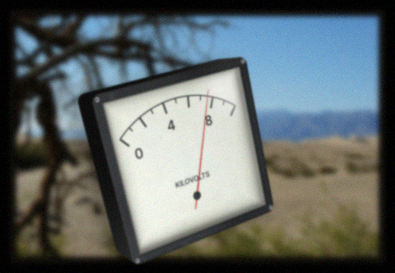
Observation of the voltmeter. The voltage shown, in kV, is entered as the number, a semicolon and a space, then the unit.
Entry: 7.5; kV
